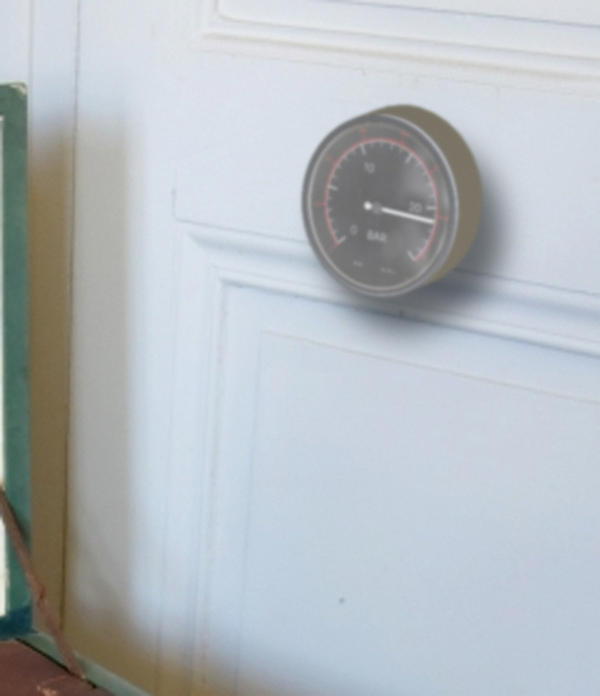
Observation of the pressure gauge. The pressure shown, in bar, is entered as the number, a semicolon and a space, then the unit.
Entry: 21; bar
